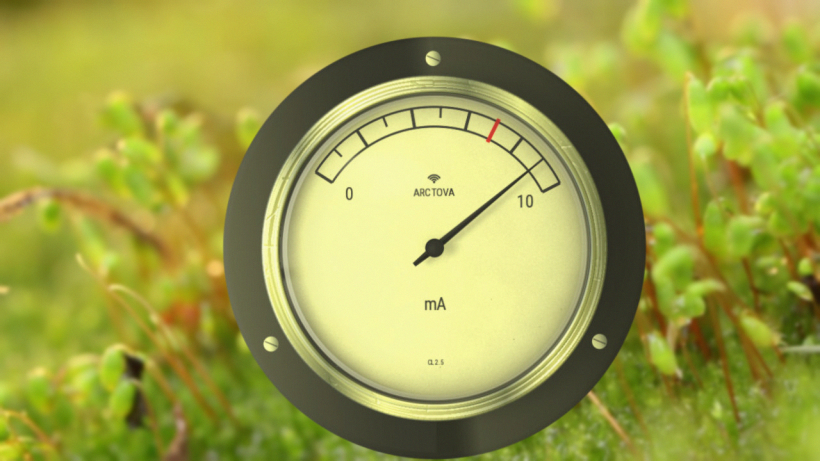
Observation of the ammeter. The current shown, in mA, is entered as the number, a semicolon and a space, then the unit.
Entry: 9; mA
